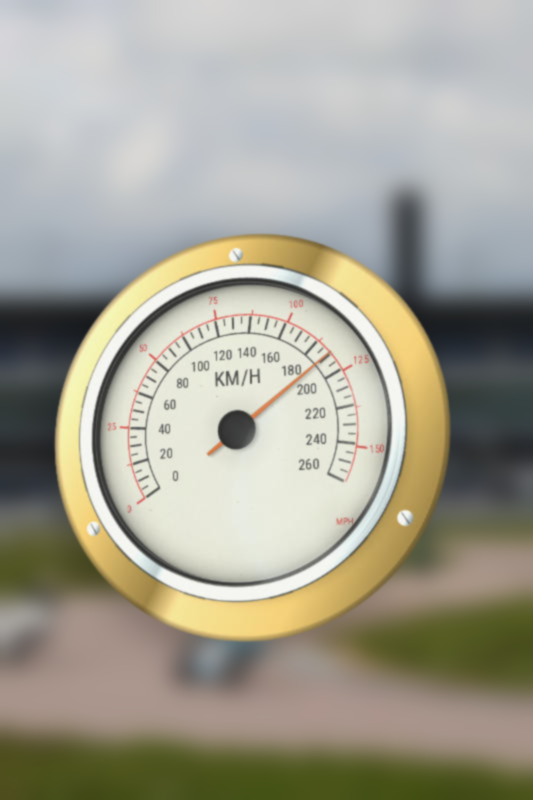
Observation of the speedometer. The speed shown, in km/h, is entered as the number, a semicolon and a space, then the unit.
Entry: 190; km/h
